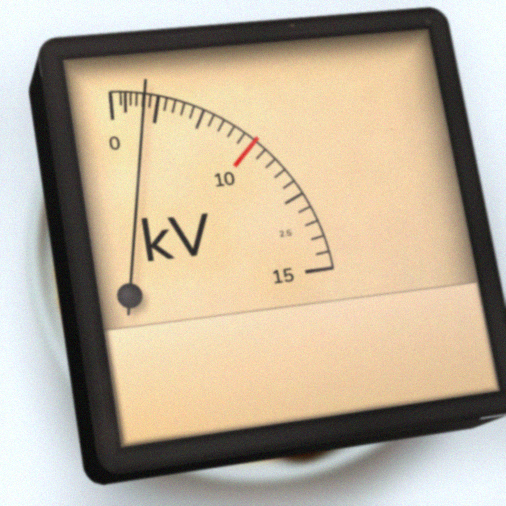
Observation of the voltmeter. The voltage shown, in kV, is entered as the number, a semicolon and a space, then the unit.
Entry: 4; kV
